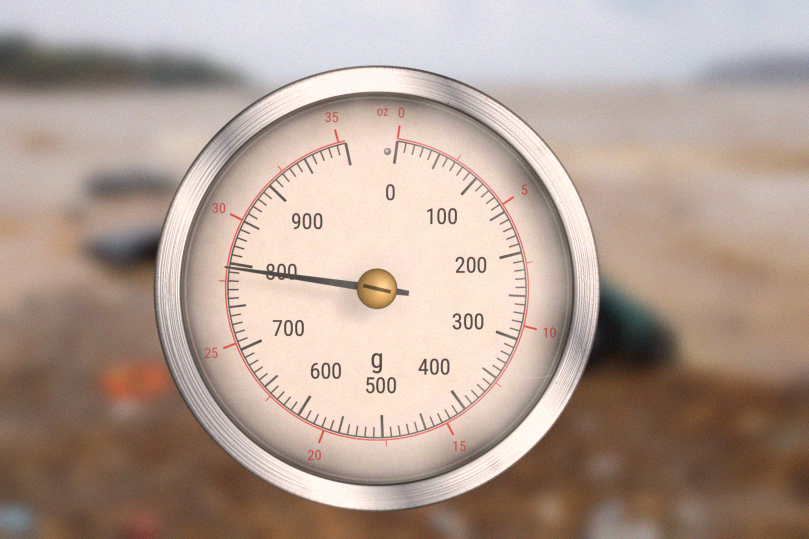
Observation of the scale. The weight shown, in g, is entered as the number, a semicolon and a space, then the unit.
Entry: 795; g
